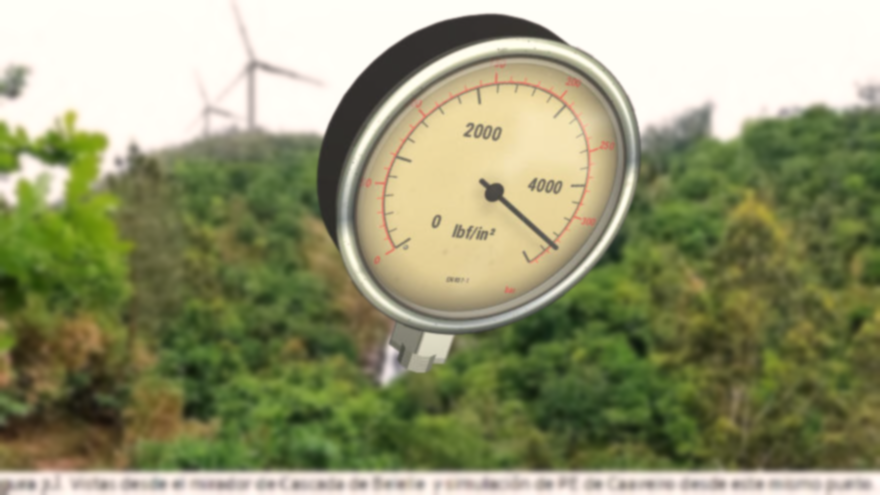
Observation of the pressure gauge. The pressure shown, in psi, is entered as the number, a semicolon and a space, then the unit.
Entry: 4700; psi
